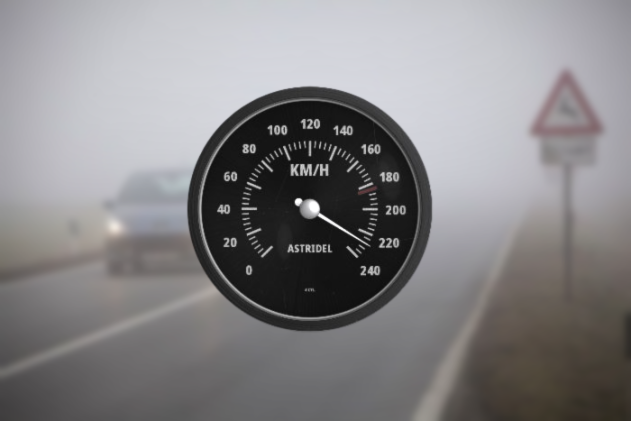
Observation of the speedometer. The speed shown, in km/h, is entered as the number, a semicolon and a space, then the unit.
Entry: 228; km/h
